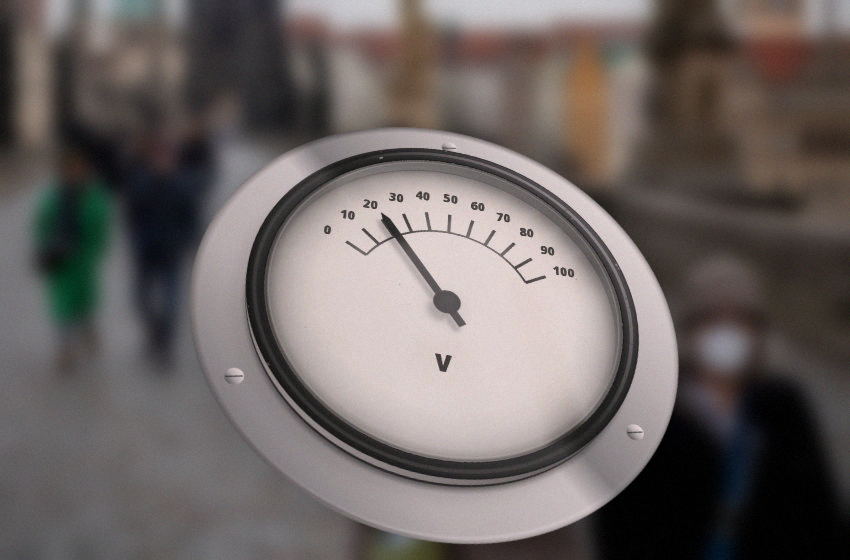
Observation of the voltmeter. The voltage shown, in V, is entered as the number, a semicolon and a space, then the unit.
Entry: 20; V
